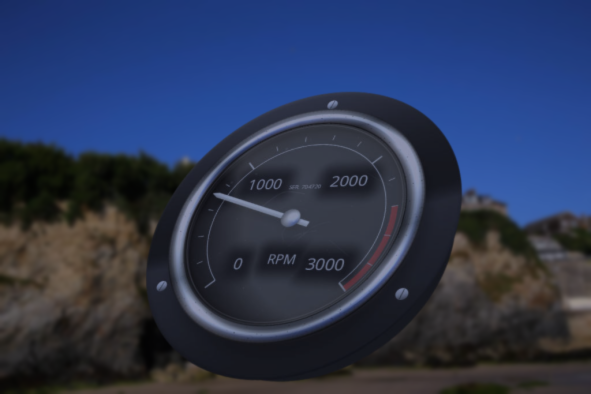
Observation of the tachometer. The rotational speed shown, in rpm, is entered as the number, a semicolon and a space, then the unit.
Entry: 700; rpm
